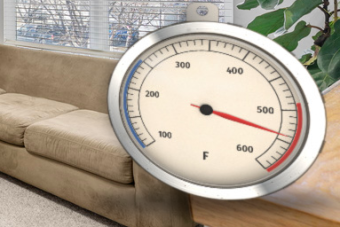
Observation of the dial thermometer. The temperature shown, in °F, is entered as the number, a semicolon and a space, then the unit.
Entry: 540; °F
